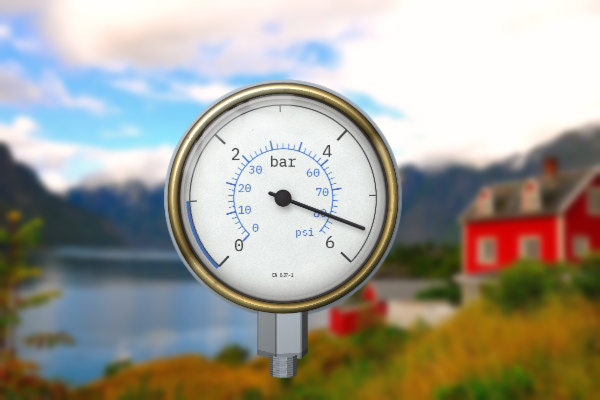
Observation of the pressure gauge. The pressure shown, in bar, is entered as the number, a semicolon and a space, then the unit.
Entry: 5.5; bar
